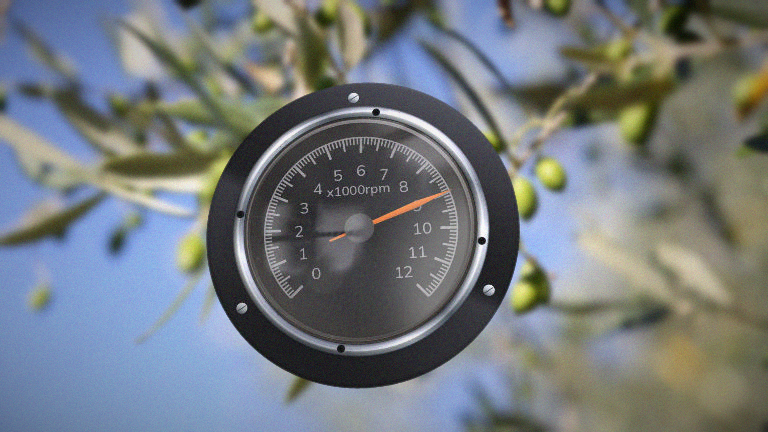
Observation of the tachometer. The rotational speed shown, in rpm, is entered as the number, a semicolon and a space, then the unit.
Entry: 9000; rpm
